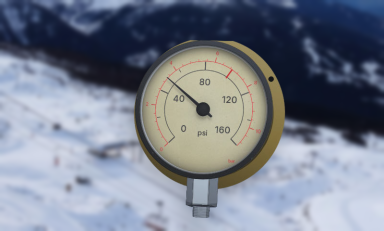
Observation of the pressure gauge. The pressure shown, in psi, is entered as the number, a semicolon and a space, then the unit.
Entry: 50; psi
